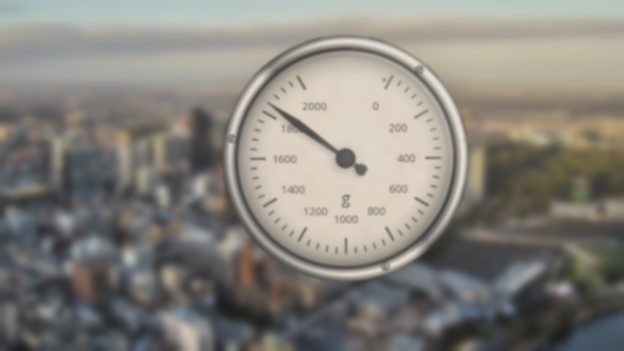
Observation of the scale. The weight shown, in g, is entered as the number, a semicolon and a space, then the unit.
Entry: 1840; g
